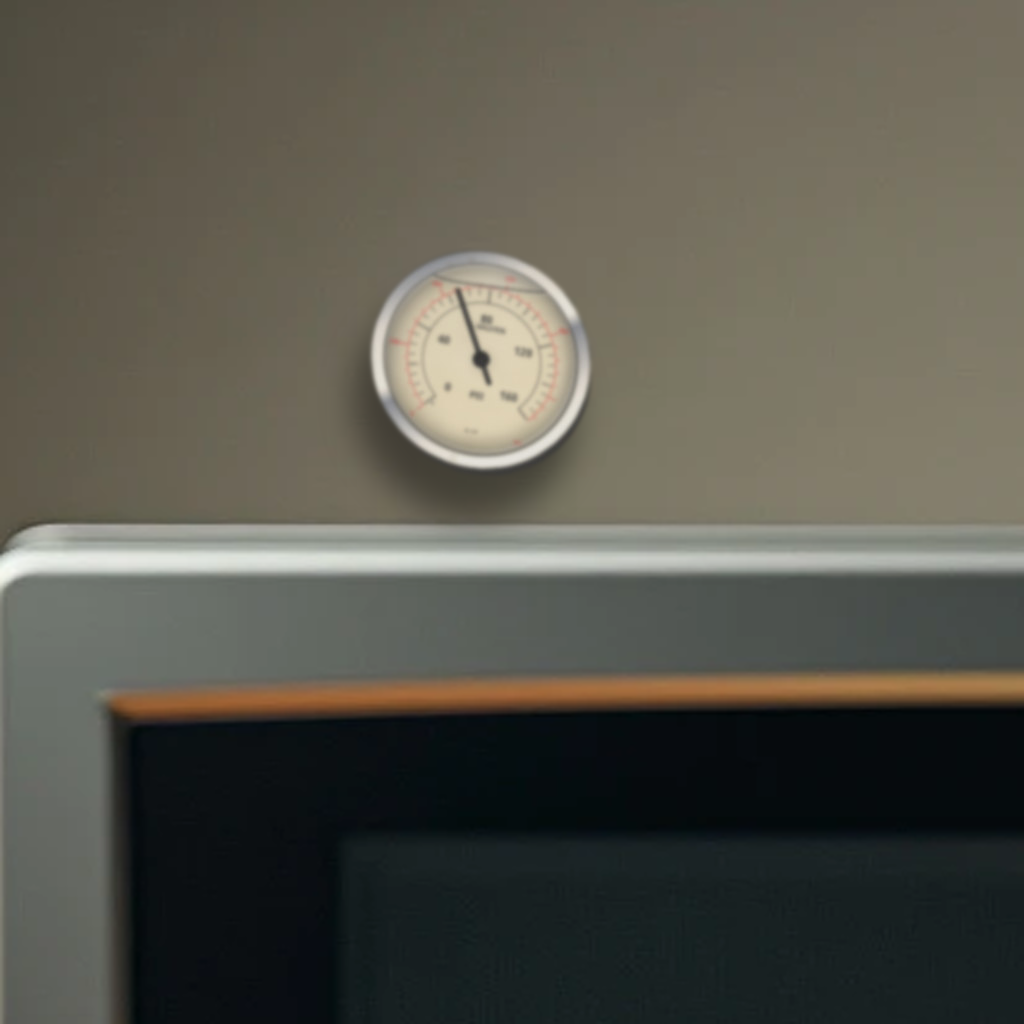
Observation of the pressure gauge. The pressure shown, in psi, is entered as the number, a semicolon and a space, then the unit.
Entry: 65; psi
